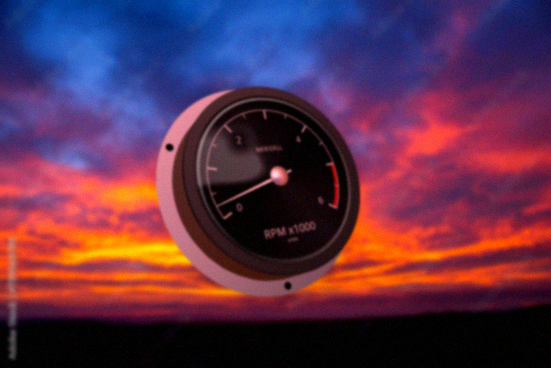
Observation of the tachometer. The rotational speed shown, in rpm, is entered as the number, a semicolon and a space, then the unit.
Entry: 250; rpm
